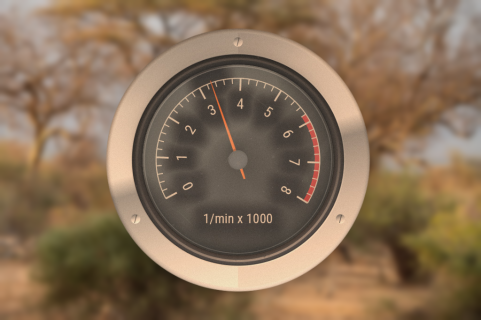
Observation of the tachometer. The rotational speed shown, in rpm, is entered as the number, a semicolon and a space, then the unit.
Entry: 3300; rpm
